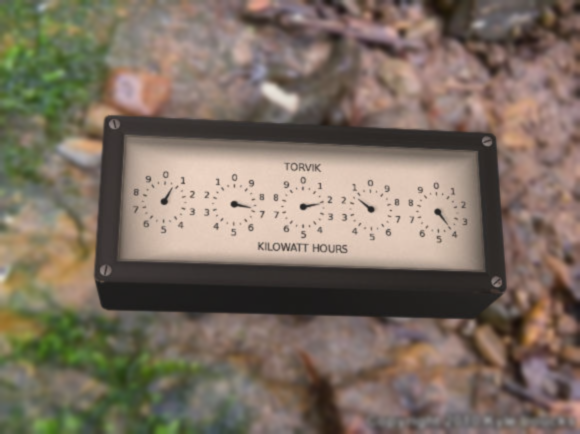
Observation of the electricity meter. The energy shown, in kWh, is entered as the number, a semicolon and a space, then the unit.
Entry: 7214; kWh
